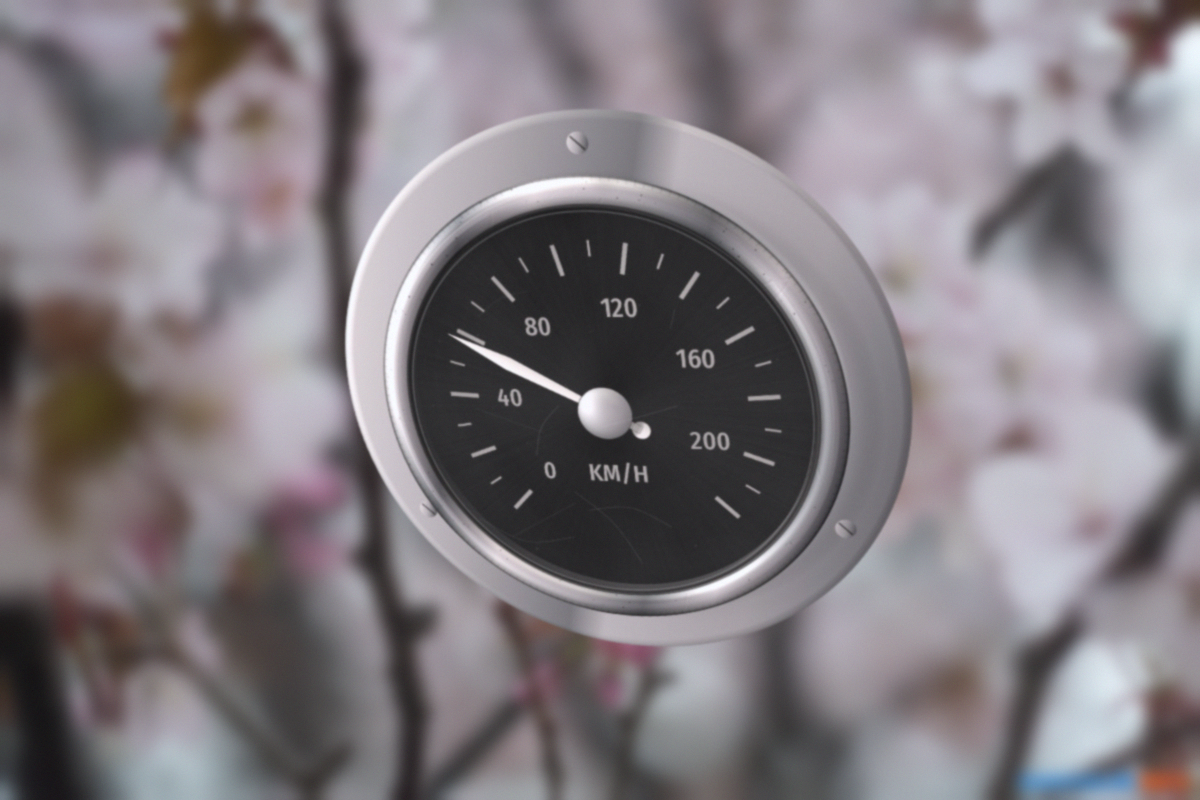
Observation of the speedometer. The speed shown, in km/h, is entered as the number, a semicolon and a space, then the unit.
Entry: 60; km/h
